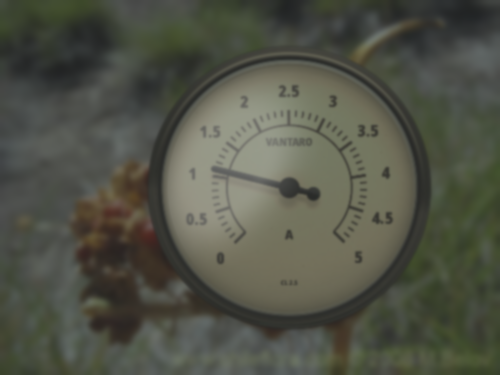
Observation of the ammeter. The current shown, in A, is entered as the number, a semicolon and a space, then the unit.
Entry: 1.1; A
